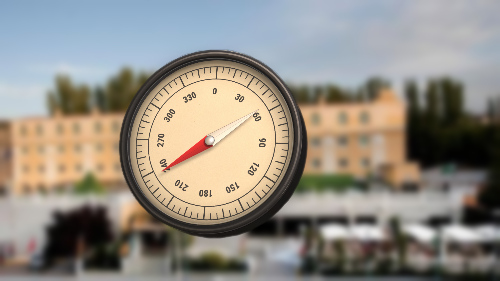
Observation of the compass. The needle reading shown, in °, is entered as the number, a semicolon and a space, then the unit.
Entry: 235; °
